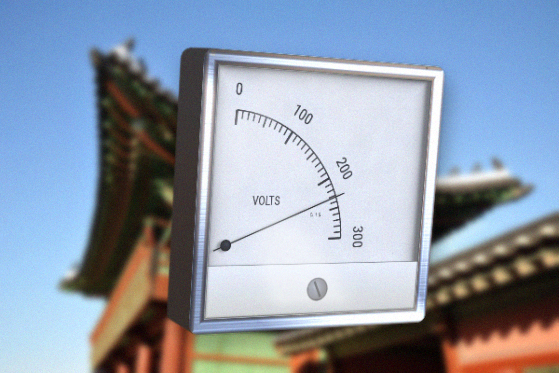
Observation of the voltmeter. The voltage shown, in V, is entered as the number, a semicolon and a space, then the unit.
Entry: 230; V
